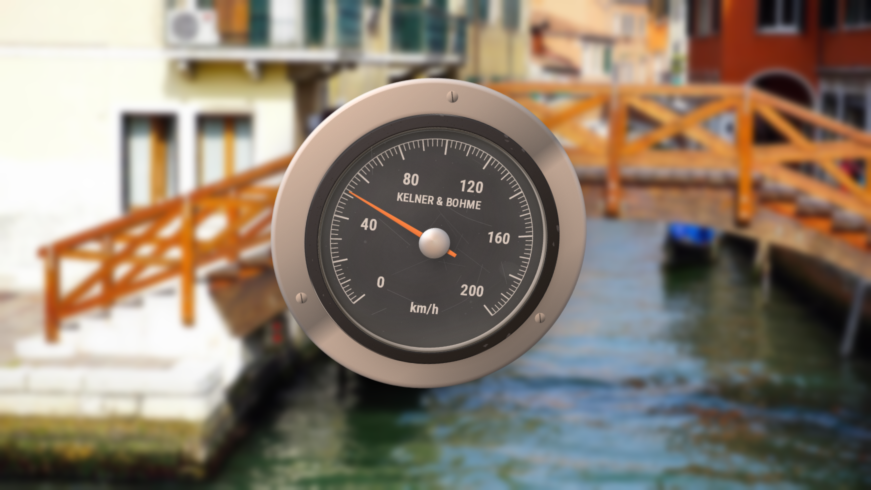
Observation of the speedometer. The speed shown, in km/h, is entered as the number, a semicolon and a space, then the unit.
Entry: 52; km/h
